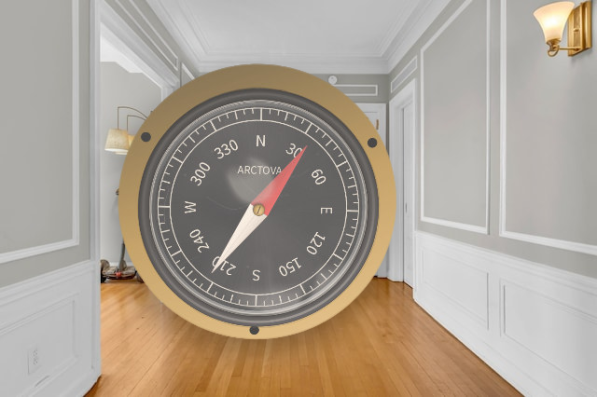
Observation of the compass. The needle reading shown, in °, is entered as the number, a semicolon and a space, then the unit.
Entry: 35; °
